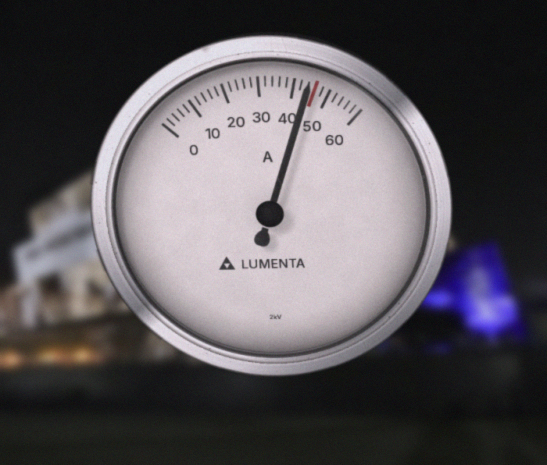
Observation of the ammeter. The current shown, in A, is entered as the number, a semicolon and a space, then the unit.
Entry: 44; A
